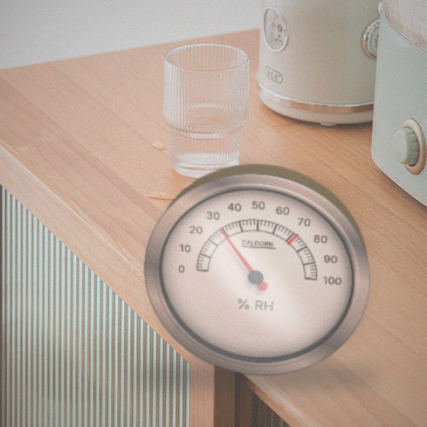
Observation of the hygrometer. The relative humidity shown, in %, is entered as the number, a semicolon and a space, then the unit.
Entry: 30; %
